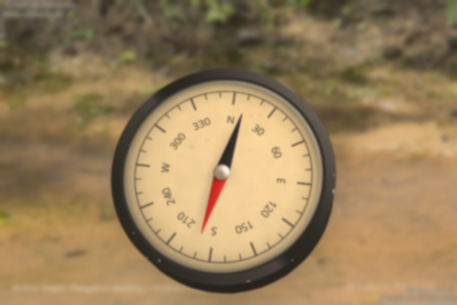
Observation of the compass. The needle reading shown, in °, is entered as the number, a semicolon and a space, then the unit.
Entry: 190; °
